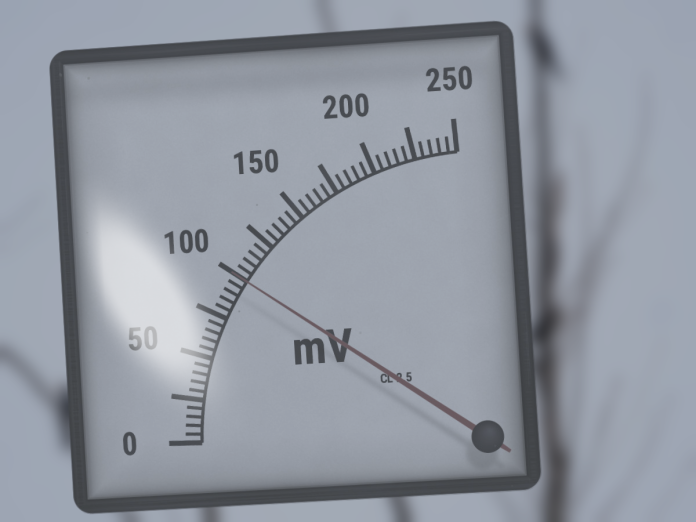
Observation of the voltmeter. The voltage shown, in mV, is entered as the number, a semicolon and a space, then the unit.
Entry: 100; mV
